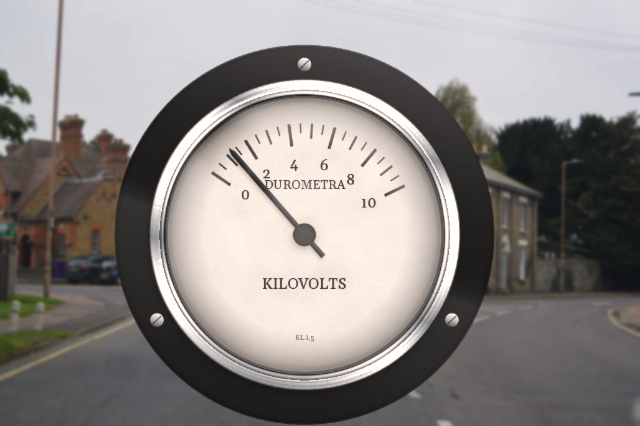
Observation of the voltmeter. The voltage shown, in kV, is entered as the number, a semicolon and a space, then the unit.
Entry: 1.25; kV
